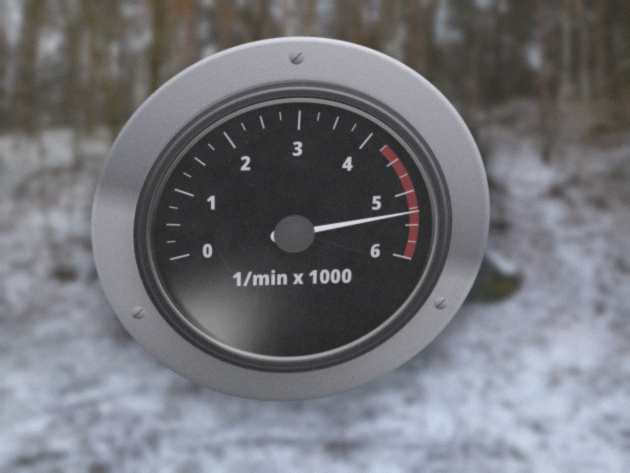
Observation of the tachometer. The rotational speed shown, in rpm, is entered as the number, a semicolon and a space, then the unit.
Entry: 5250; rpm
